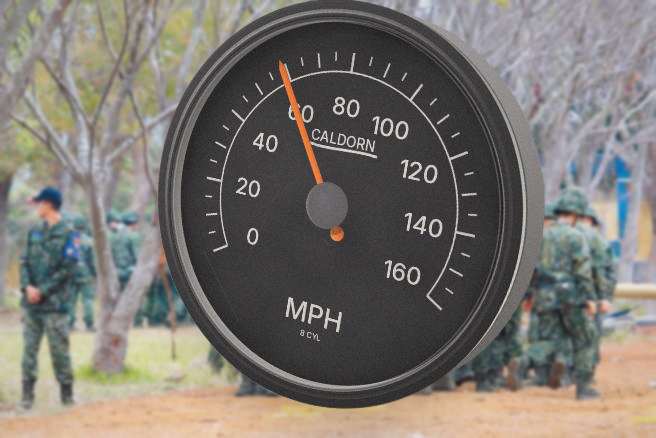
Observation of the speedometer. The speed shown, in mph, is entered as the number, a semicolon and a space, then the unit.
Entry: 60; mph
